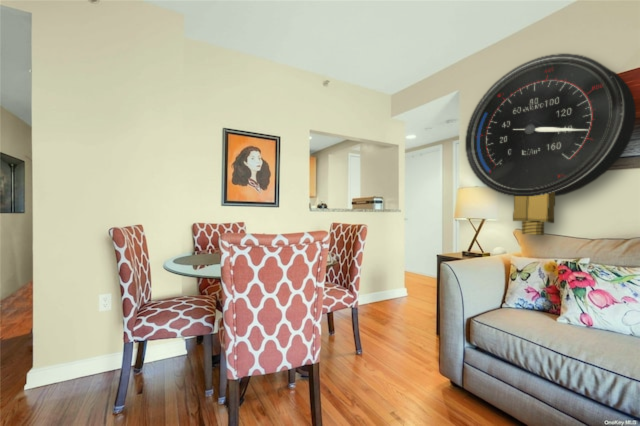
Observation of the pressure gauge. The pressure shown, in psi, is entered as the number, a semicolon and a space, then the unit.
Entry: 140; psi
